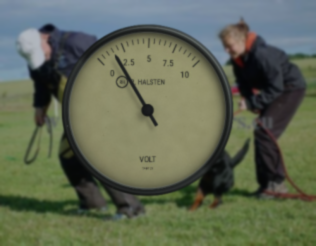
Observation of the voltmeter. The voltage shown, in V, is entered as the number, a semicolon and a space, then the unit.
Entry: 1.5; V
